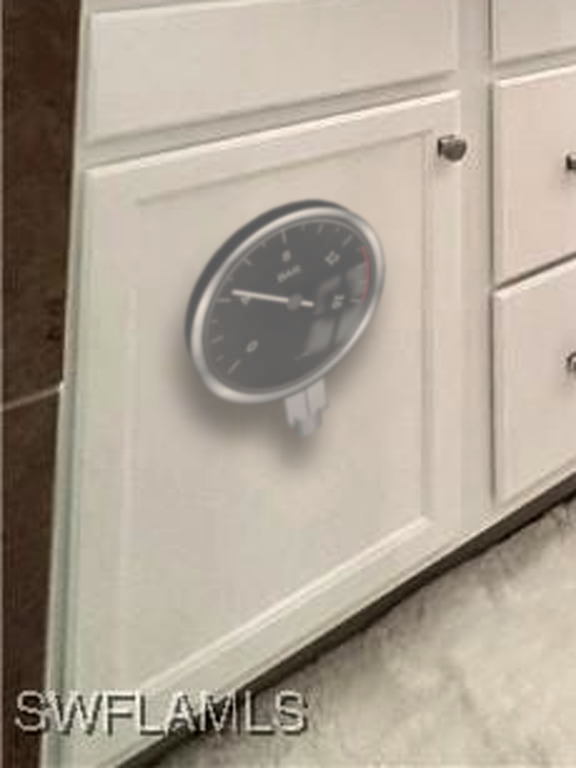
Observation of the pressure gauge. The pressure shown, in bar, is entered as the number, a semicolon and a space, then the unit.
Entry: 4.5; bar
